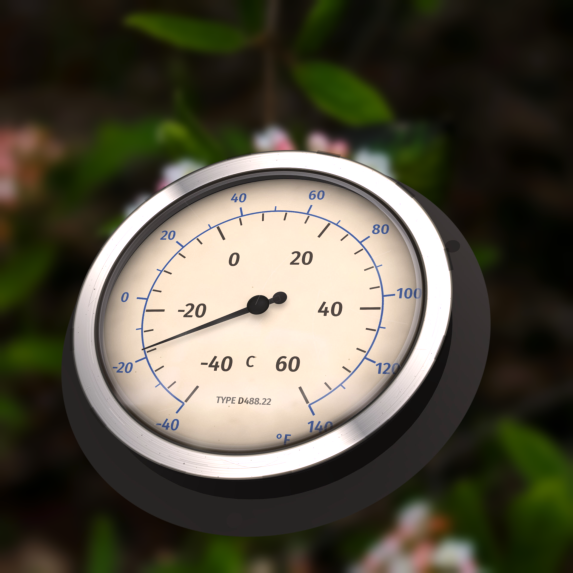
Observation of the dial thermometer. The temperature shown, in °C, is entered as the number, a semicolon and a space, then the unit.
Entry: -28; °C
